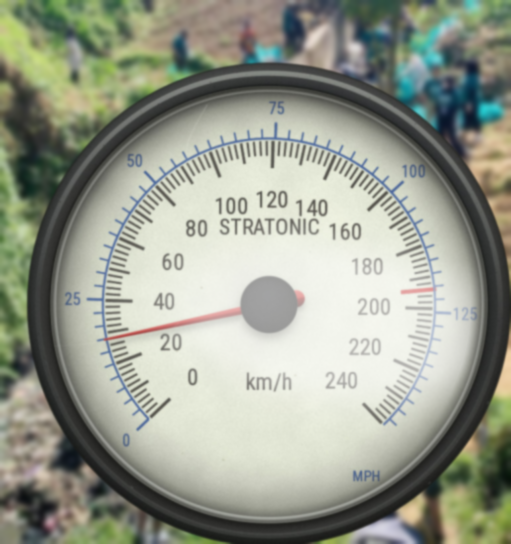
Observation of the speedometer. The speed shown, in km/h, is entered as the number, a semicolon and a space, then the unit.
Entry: 28; km/h
